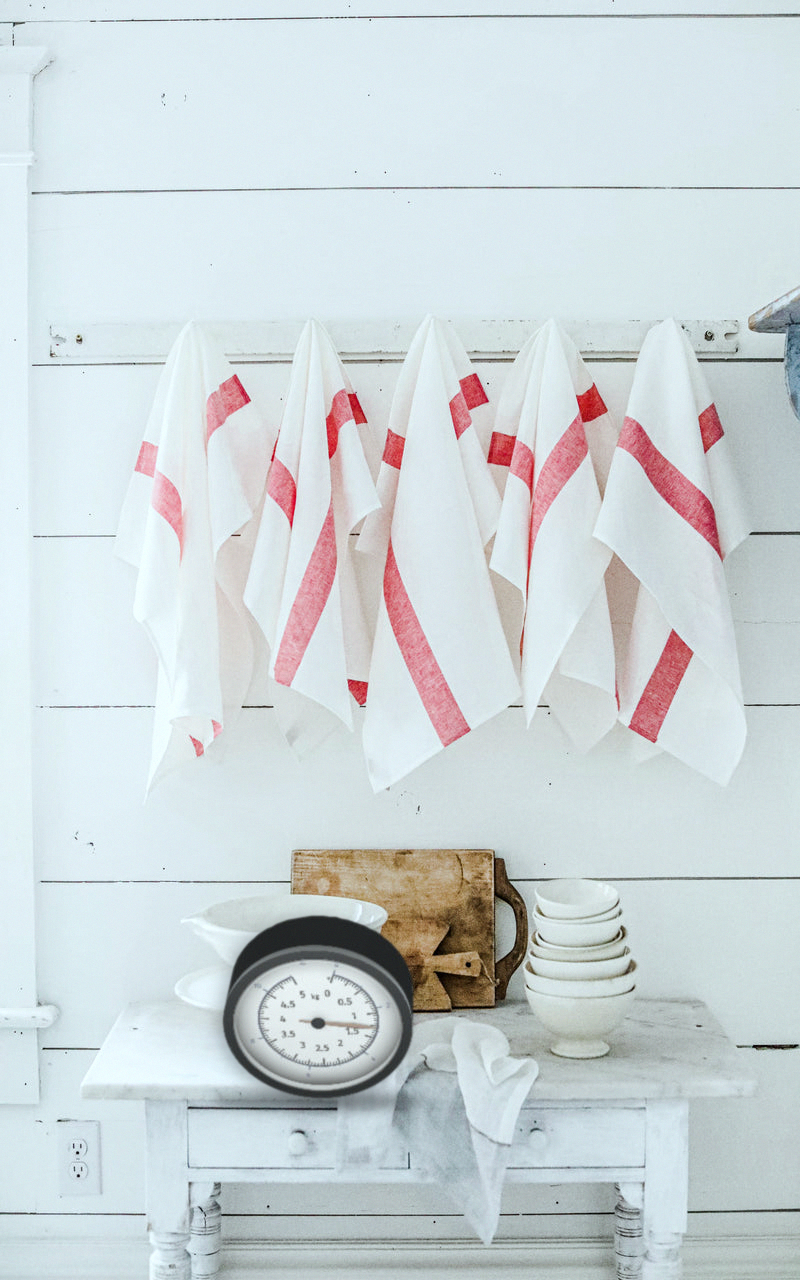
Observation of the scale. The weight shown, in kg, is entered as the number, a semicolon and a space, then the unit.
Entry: 1.25; kg
